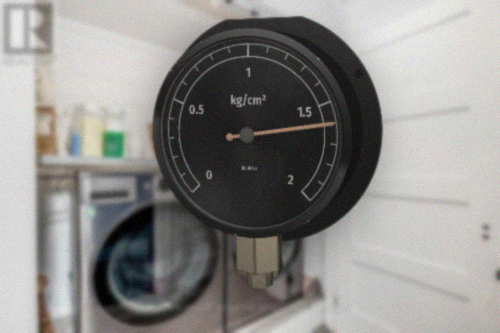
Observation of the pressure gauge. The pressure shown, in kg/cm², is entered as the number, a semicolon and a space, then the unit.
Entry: 1.6; kg/cm²
